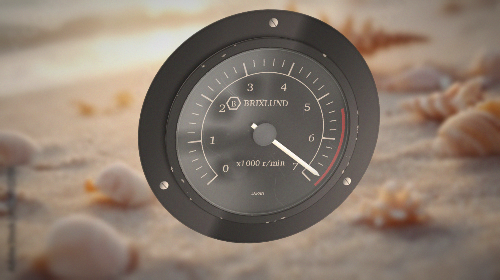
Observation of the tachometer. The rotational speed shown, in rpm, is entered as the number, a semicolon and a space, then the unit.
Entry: 6800; rpm
